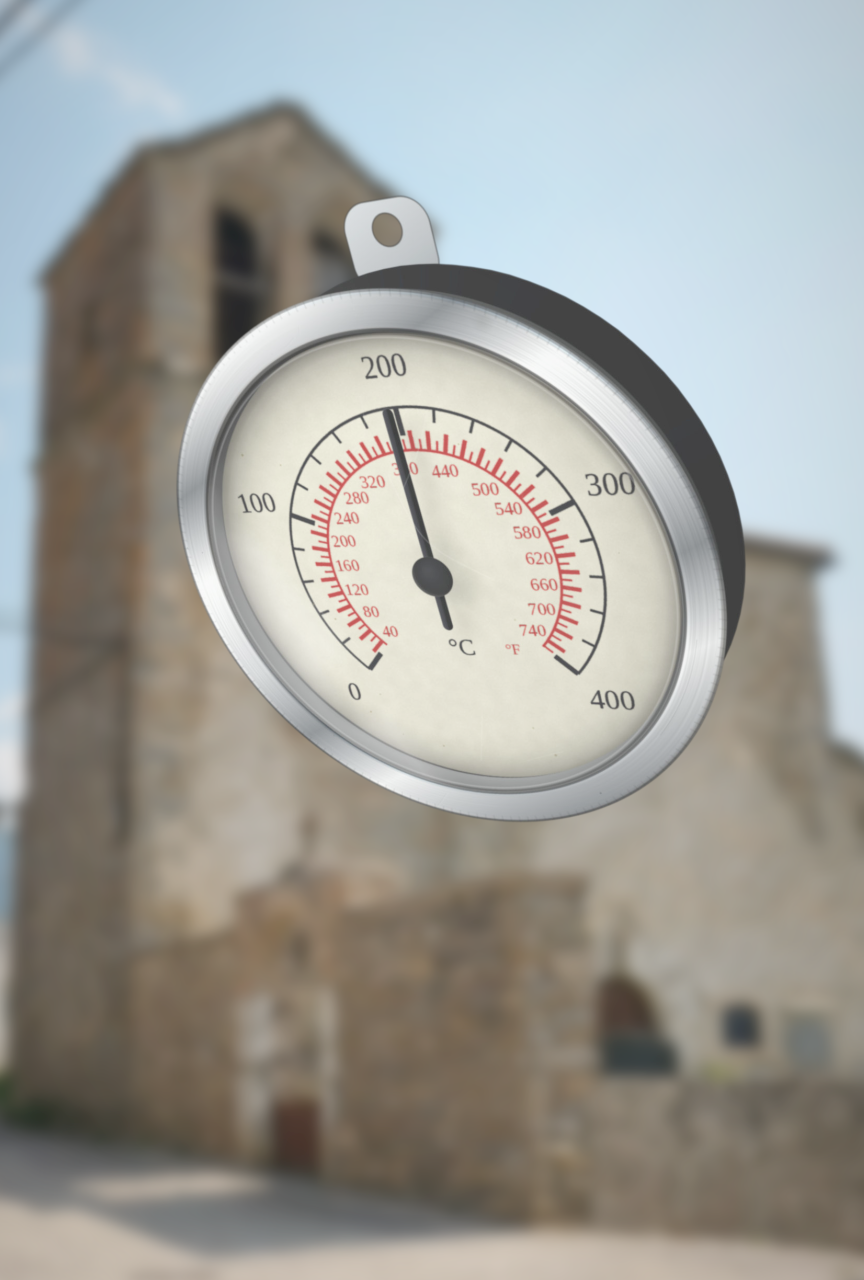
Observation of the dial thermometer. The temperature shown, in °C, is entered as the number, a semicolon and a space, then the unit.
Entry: 200; °C
